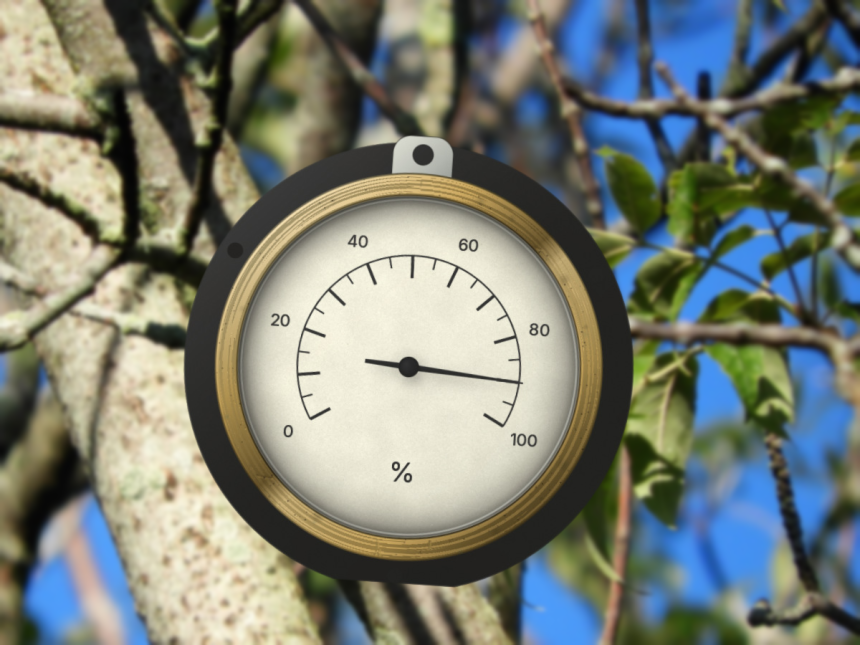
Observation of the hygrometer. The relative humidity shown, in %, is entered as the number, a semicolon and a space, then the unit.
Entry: 90; %
